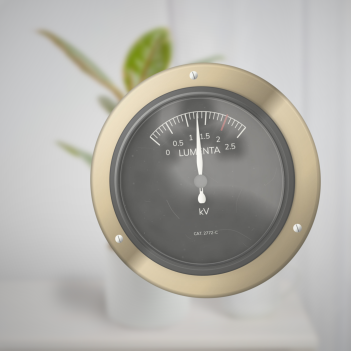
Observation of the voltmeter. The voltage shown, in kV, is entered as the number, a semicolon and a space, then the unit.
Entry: 1.3; kV
